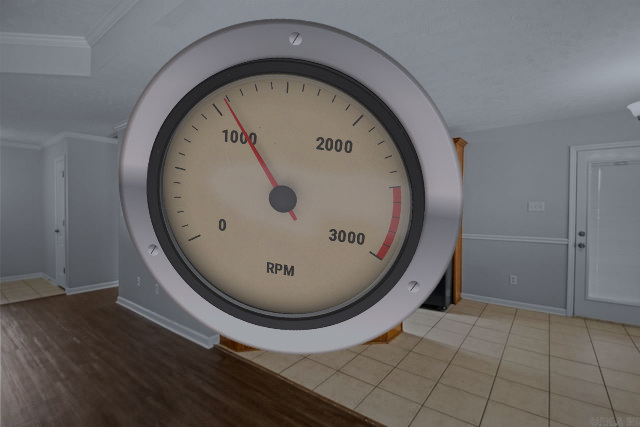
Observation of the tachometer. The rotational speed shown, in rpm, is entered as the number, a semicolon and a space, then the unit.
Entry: 1100; rpm
